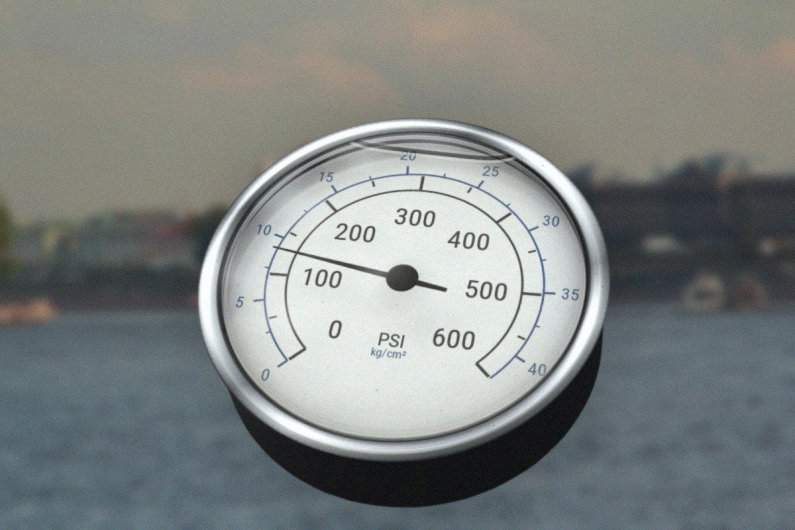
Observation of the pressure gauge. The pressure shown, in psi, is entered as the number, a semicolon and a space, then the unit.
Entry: 125; psi
